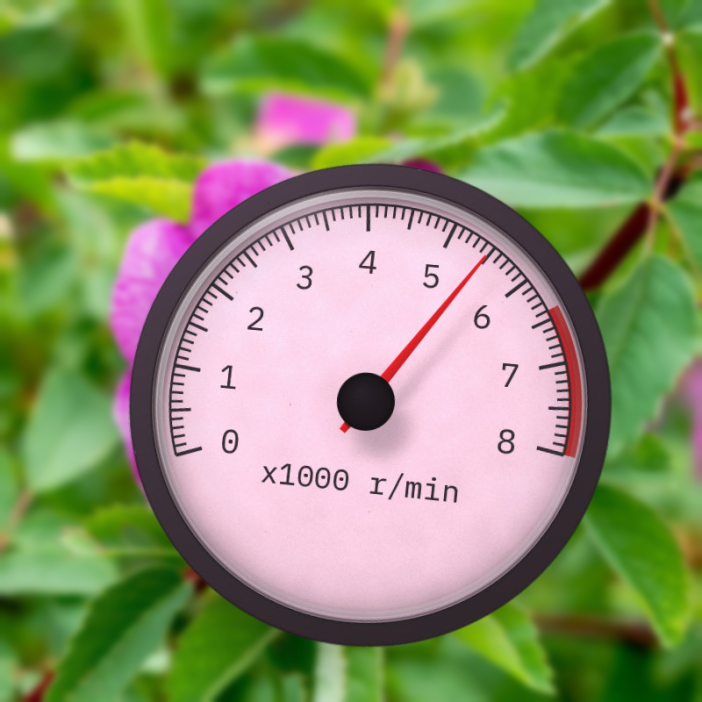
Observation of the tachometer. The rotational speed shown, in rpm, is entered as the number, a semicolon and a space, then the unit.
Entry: 5500; rpm
